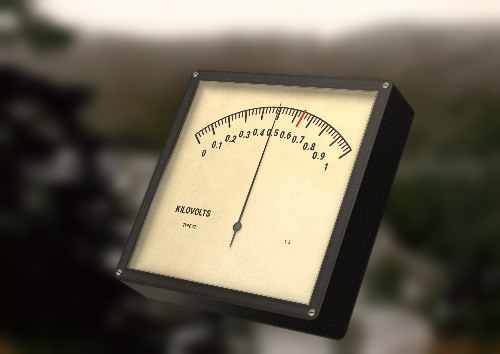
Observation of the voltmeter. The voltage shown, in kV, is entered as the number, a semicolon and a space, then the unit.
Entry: 0.5; kV
